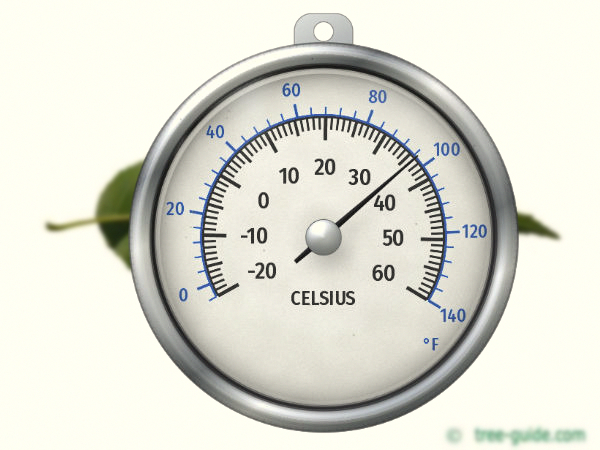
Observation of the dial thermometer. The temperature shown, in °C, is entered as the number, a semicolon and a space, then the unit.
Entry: 36; °C
